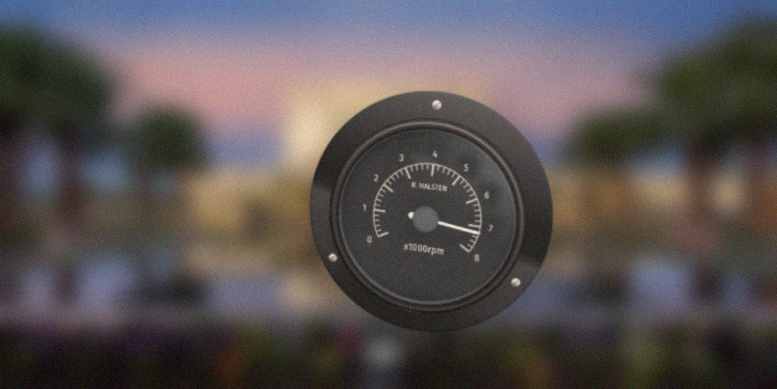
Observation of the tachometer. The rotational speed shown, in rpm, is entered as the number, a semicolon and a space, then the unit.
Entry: 7200; rpm
